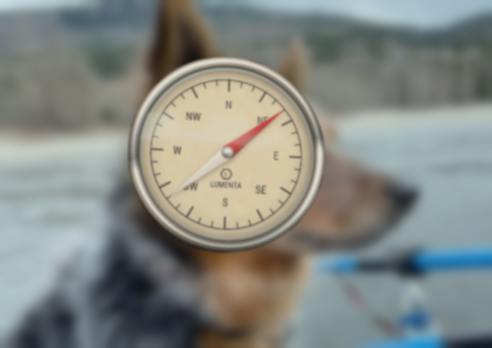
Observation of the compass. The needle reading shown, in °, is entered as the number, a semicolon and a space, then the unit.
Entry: 50; °
